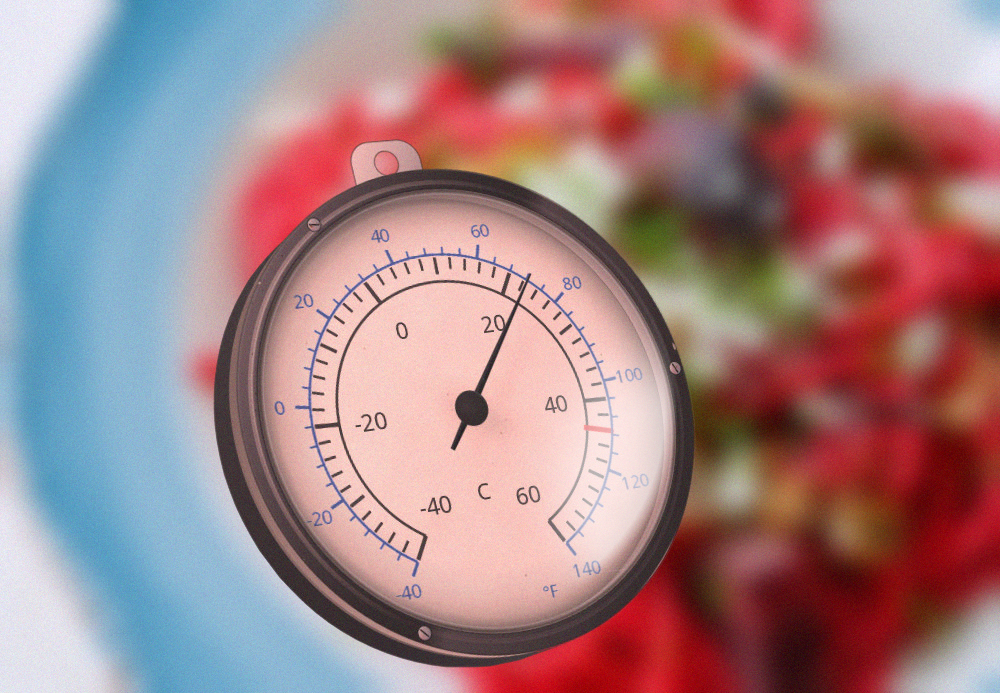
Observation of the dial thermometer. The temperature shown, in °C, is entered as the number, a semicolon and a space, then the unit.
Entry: 22; °C
